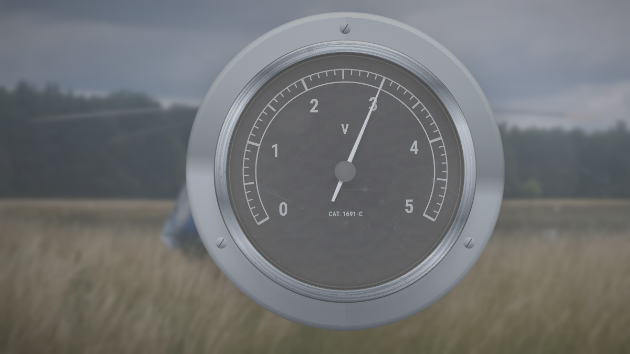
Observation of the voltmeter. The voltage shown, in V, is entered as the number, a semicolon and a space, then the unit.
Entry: 3; V
